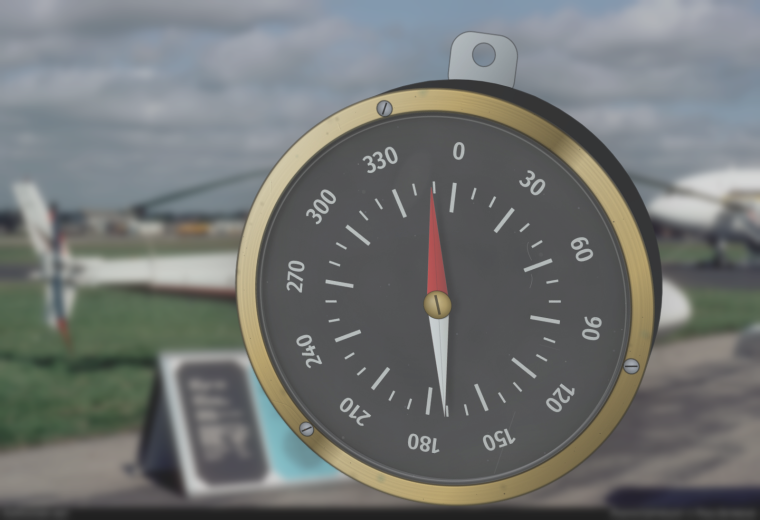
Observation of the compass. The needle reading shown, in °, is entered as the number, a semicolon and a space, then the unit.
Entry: 350; °
